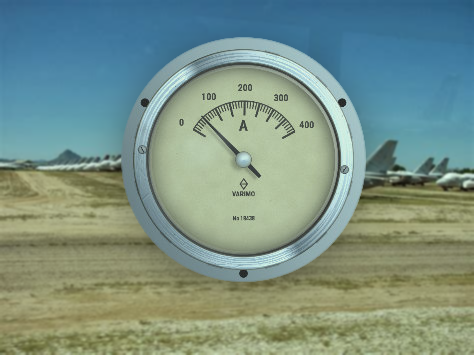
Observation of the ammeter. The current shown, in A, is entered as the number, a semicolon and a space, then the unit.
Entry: 50; A
